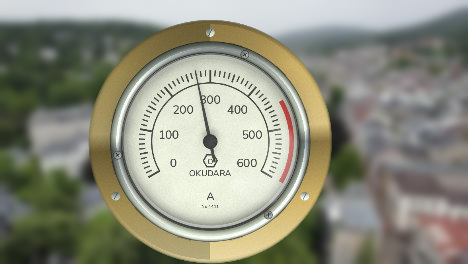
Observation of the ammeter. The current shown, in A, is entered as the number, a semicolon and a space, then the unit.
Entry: 270; A
